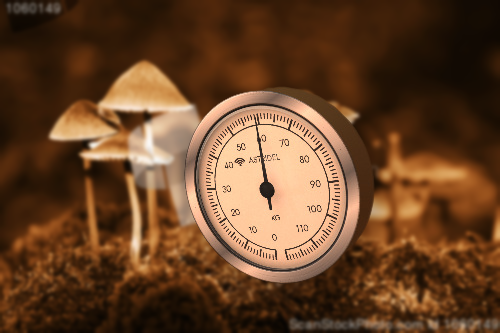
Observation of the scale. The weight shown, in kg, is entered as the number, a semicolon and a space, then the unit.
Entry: 60; kg
